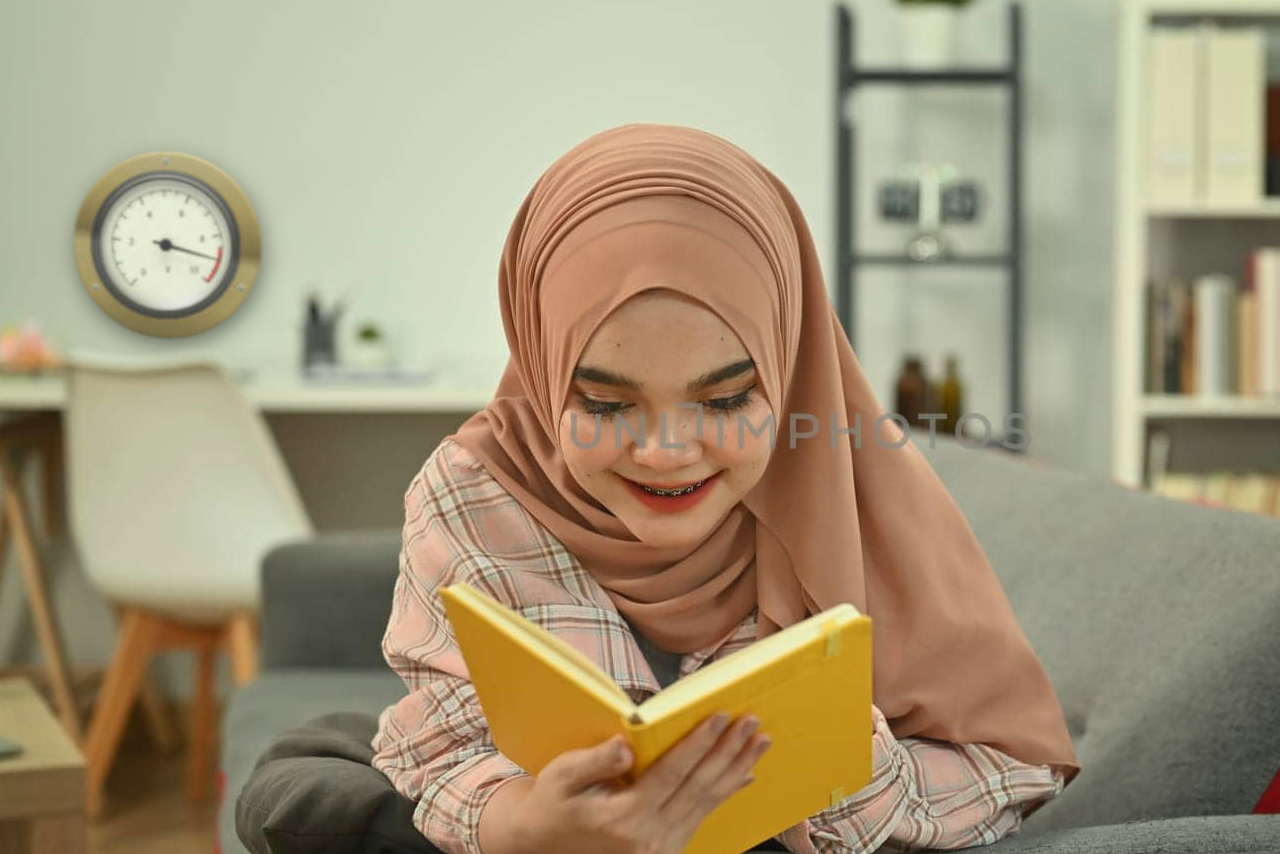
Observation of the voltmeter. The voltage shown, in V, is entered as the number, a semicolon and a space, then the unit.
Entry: 9; V
